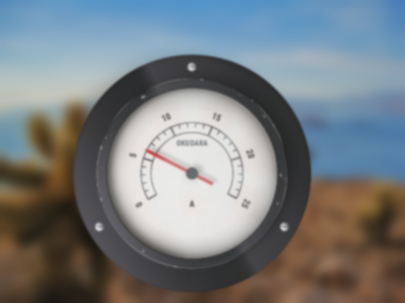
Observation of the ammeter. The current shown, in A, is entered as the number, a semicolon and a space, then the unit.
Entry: 6; A
